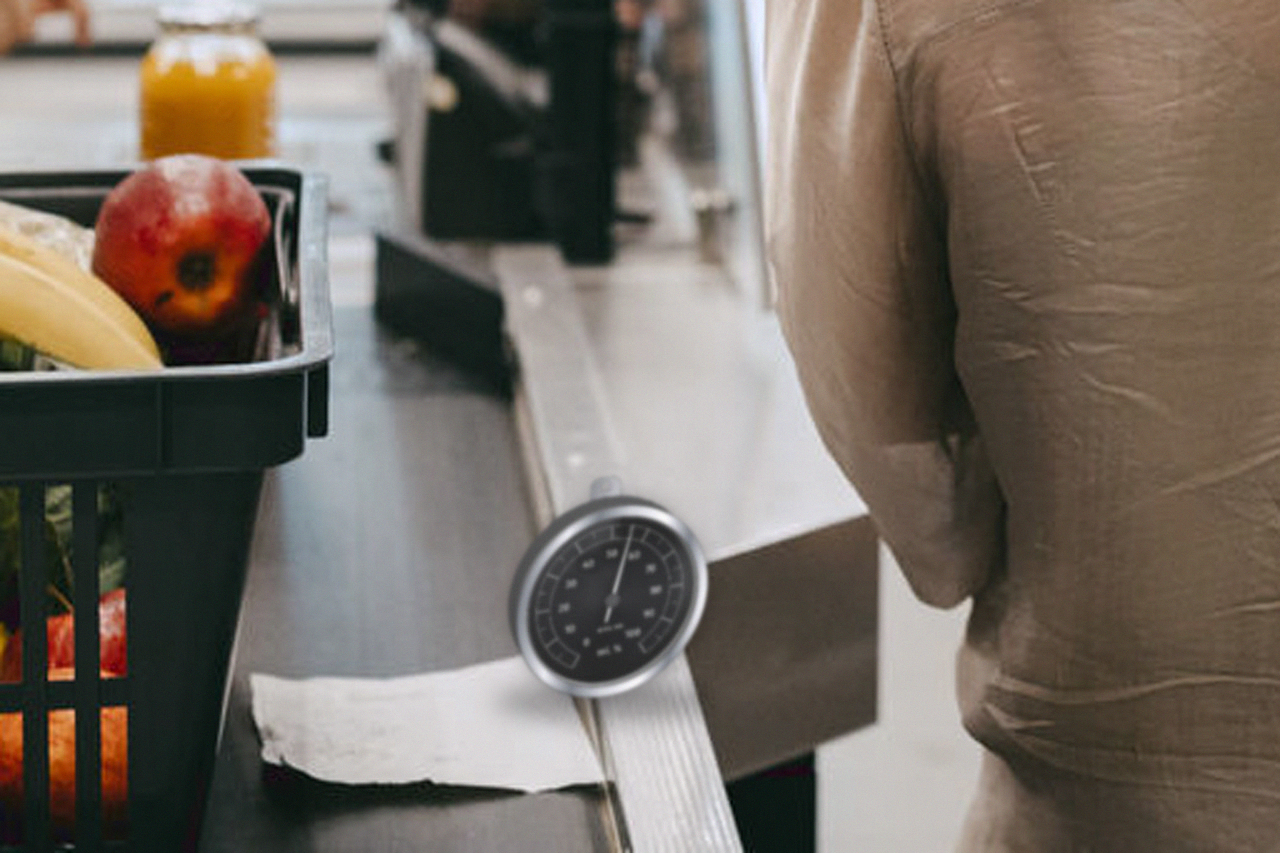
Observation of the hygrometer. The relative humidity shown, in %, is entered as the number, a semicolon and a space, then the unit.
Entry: 55; %
